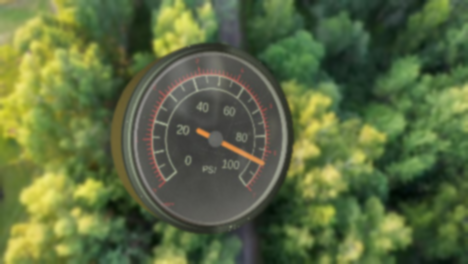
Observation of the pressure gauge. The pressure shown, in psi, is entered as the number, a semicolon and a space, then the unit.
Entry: 90; psi
